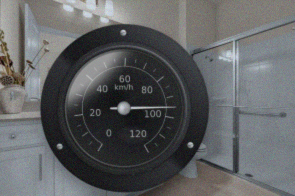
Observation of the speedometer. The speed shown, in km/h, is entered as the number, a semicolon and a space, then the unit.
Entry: 95; km/h
